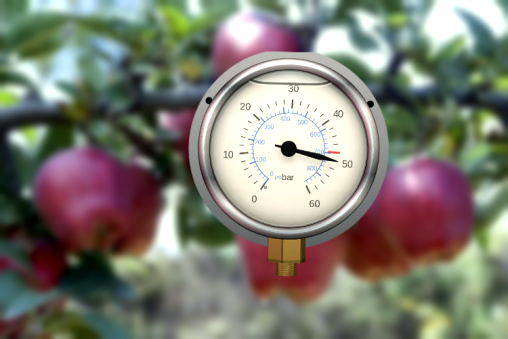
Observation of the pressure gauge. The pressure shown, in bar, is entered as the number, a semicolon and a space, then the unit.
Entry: 50; bar
